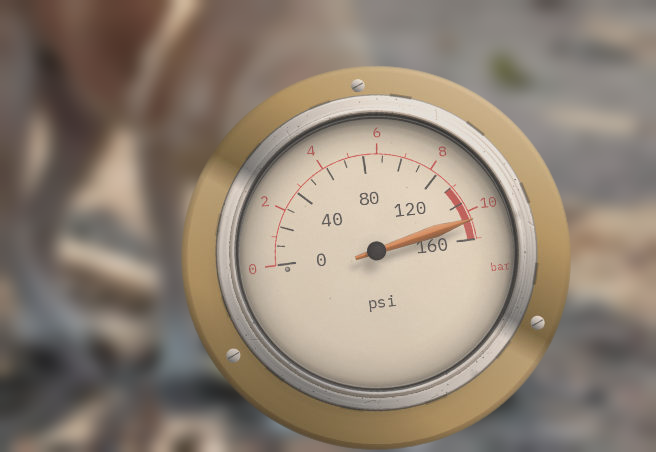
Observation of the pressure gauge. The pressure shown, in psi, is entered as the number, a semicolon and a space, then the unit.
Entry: 150; psi
